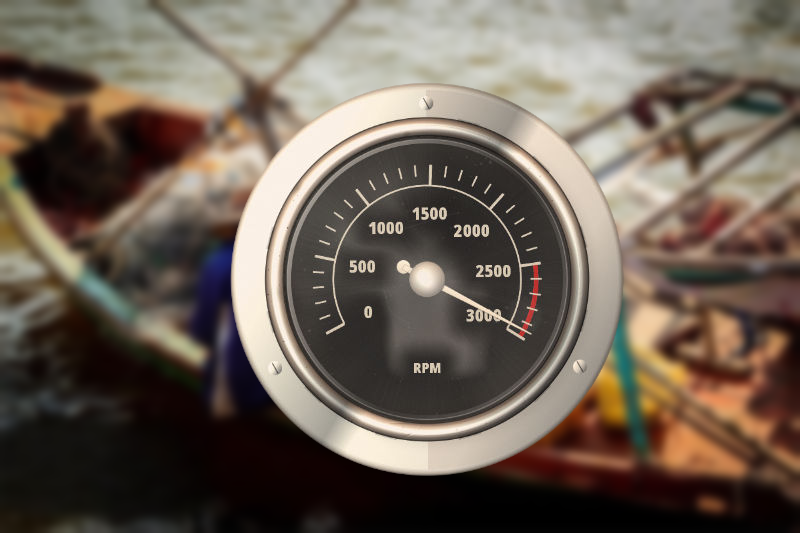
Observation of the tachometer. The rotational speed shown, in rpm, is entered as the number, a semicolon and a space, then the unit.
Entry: 2950; rpm
